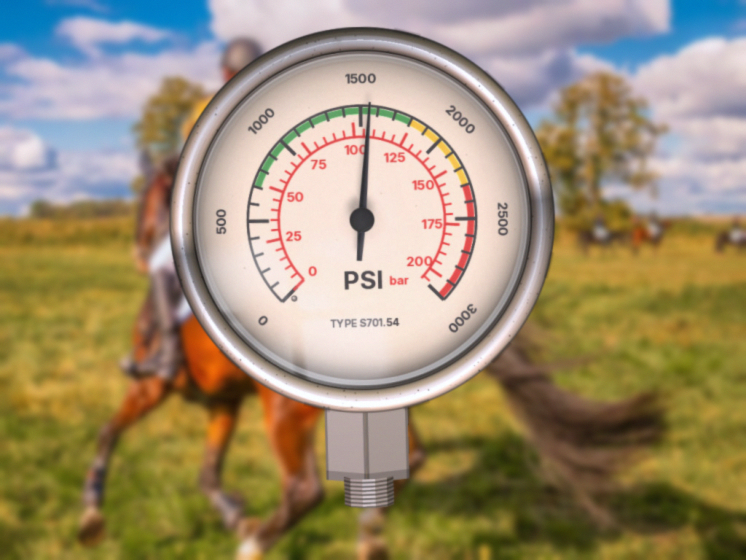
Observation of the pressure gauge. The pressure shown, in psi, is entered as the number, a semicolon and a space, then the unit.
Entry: 1550; psi
